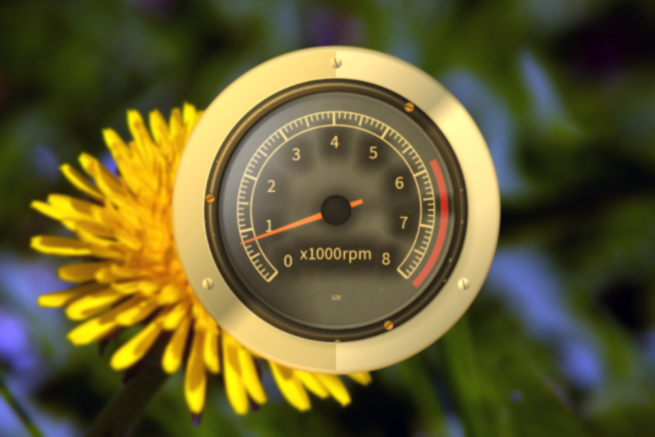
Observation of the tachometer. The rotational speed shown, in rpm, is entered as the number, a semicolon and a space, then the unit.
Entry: 800; rpm
